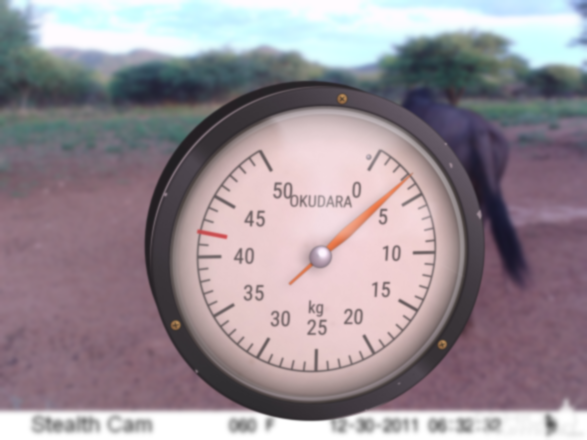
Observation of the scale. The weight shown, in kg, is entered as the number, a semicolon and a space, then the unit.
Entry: 3; kg
